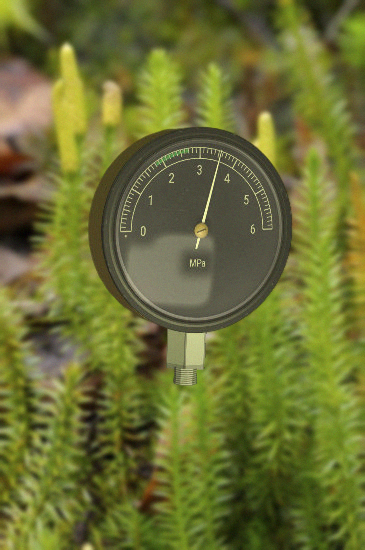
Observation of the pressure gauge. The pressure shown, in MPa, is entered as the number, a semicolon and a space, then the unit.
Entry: 3.5; MPa
